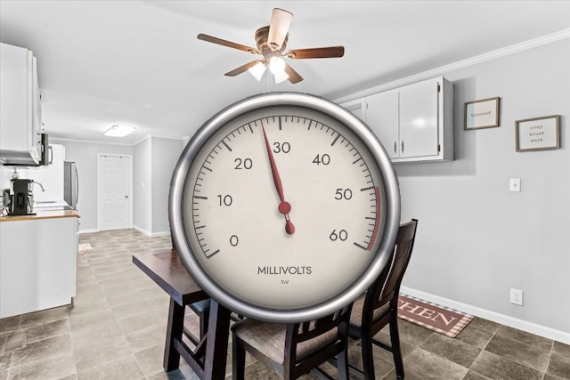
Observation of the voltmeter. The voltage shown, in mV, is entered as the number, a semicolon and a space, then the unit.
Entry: 27; mV
